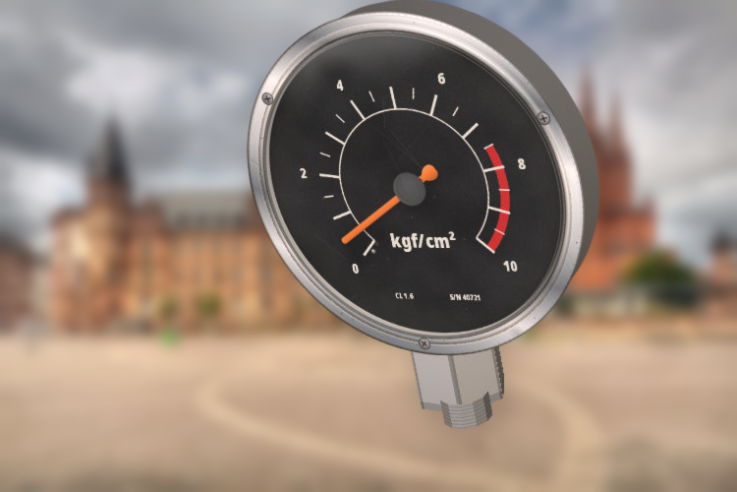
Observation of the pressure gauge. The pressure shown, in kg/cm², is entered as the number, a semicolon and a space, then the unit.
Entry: 0.5; kg/cm²
